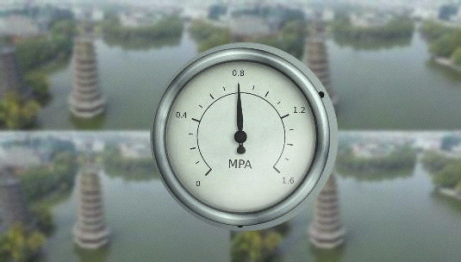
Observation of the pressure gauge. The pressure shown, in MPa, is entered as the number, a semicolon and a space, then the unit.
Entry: 0.8; MPa
